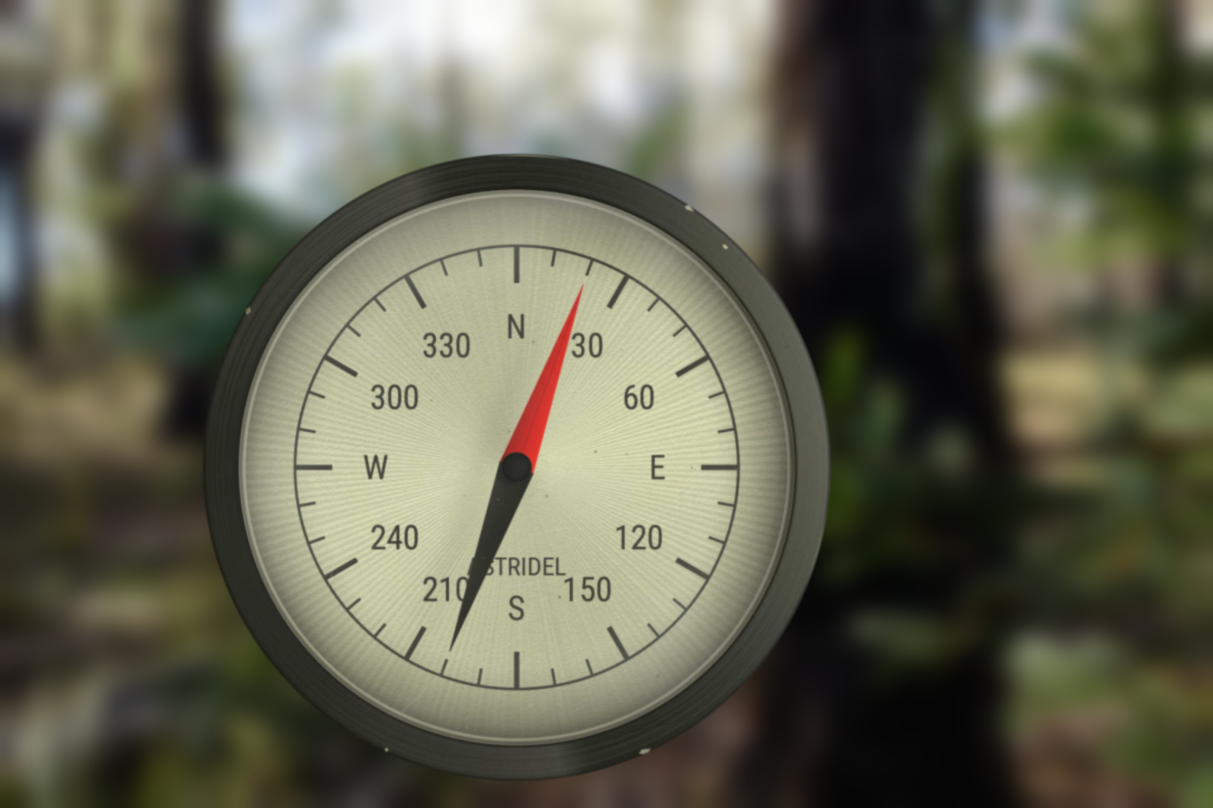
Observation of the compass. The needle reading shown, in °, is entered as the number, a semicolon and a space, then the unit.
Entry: 20; °
